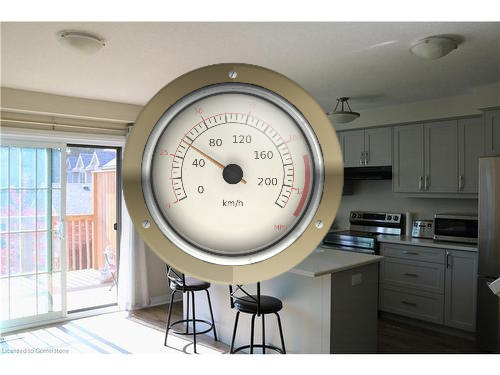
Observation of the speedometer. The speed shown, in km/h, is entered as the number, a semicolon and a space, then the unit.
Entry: 55; km/h
